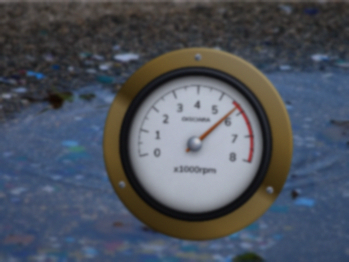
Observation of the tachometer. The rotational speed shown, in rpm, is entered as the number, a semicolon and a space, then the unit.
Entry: 5750; rpm
